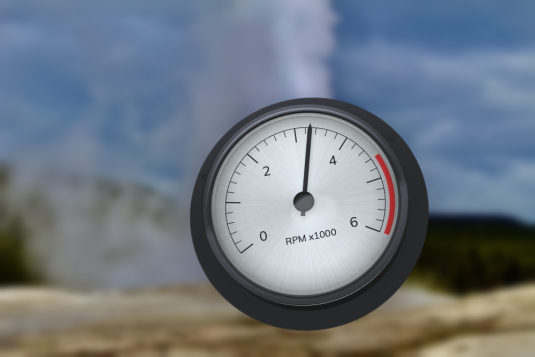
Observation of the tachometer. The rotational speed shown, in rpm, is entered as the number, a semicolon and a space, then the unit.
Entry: 3300; rpm
